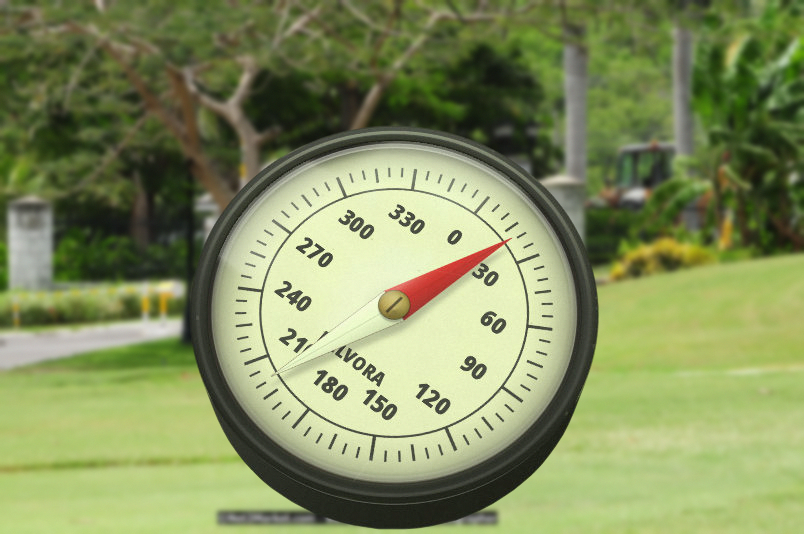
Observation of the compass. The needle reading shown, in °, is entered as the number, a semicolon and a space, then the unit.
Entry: 20; °
